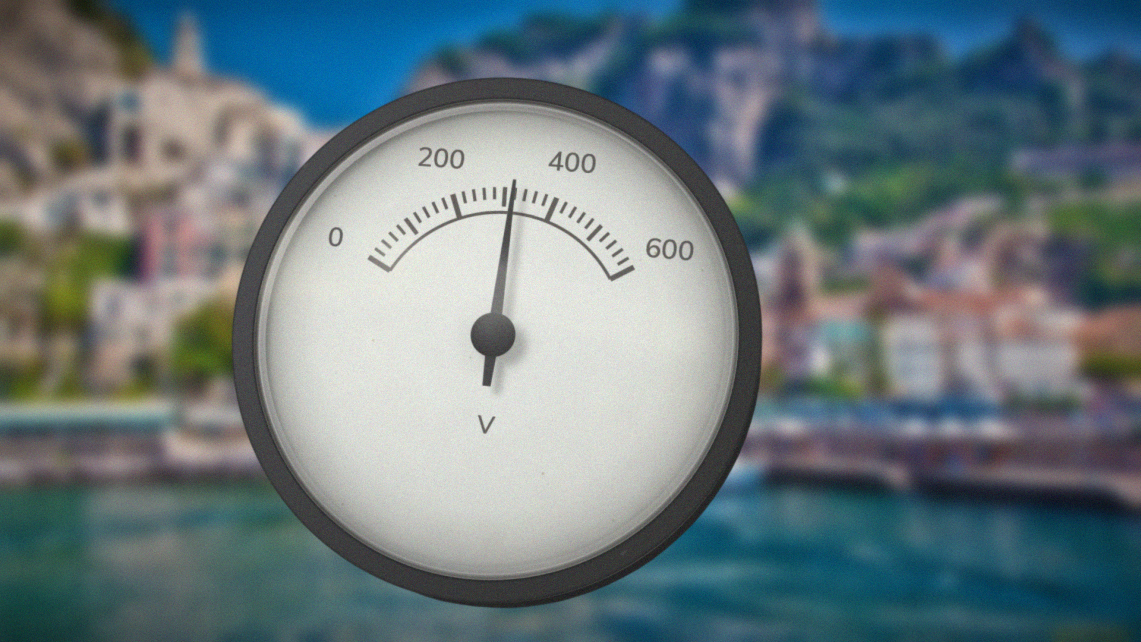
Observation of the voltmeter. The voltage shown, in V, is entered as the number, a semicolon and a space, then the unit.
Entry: 320; V
